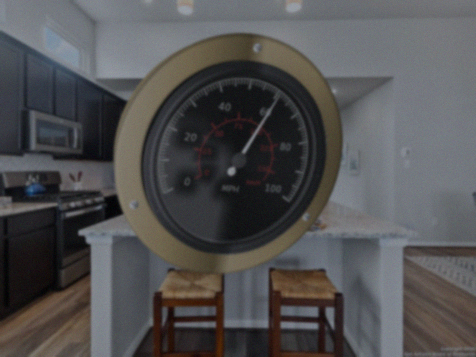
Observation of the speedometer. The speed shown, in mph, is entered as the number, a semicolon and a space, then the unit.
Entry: 60; mph
